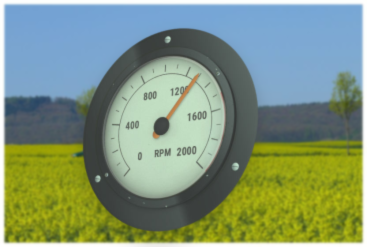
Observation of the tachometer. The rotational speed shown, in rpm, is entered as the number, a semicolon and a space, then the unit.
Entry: 1300; rpm
